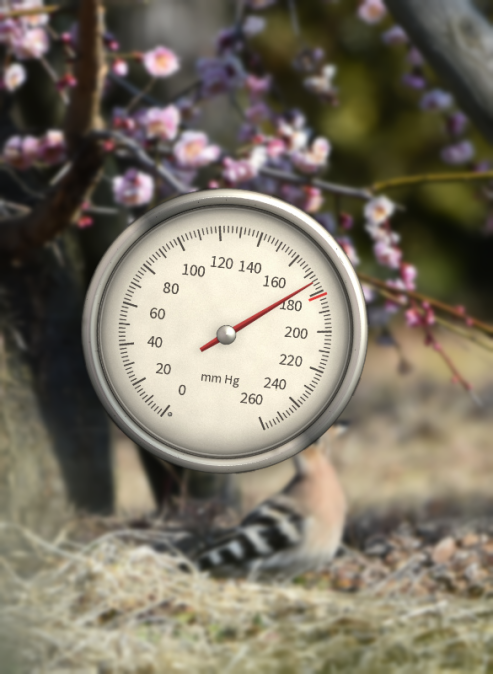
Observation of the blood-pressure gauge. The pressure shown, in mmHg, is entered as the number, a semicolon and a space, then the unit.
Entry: 174; mmHg
